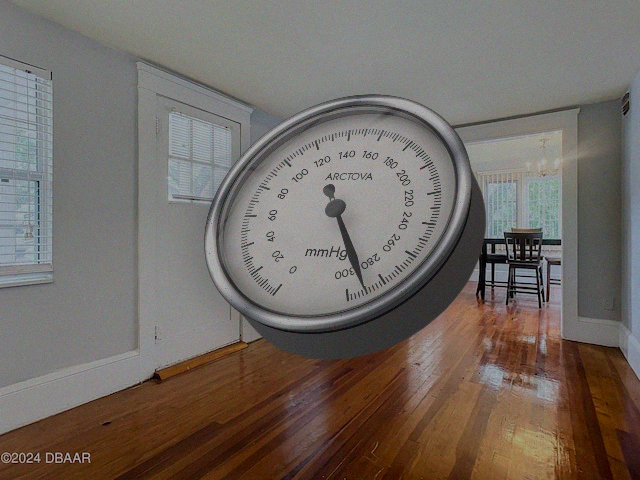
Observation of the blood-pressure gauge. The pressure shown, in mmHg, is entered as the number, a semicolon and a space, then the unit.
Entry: 290; mmHg
